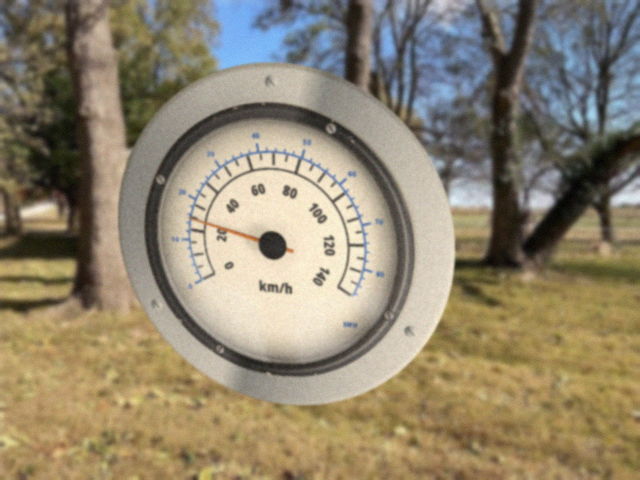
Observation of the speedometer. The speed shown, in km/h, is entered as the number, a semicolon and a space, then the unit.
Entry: 25; km/h
